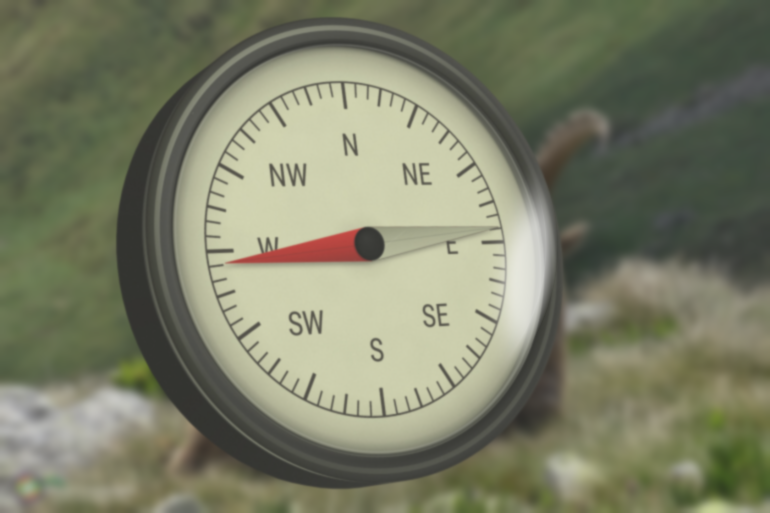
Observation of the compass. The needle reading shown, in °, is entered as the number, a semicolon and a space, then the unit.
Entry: 265; °
